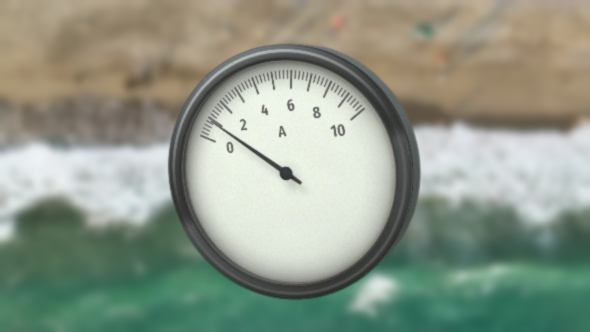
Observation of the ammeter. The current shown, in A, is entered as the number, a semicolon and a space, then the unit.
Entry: 1; A
